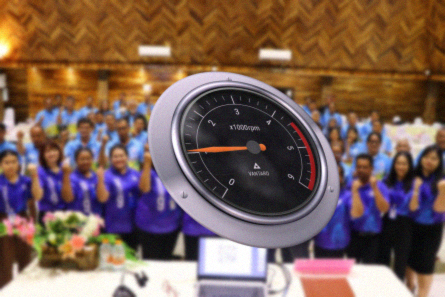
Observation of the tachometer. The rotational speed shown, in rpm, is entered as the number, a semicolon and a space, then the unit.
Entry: 1000; rpm
